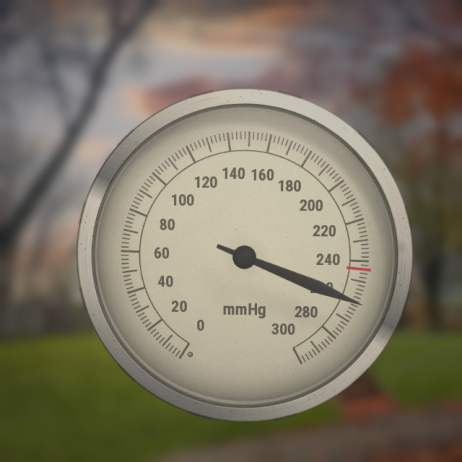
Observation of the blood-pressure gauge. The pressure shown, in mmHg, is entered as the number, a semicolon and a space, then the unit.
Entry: 260; mmHg
